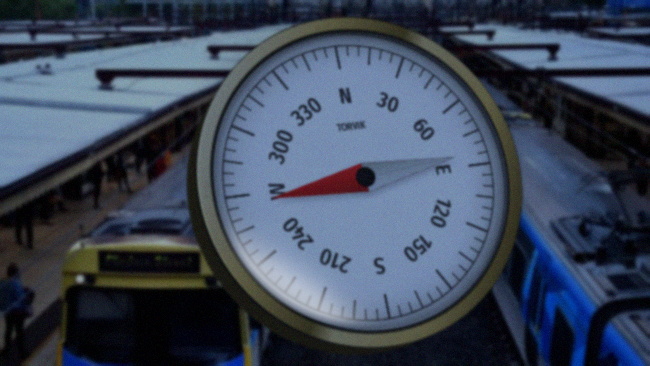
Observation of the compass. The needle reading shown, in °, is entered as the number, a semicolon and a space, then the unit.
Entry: 265; °
